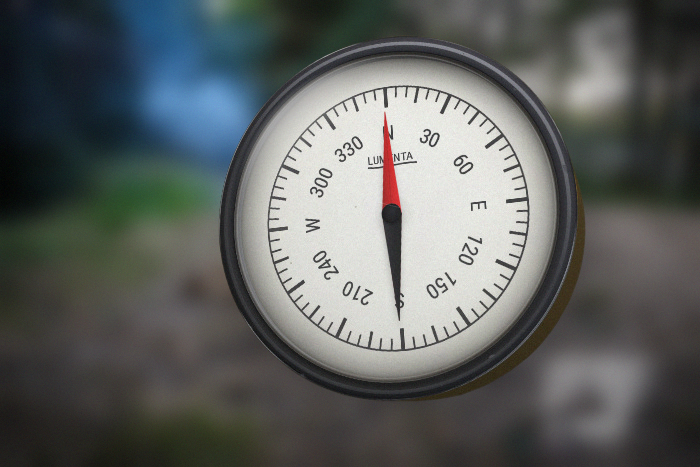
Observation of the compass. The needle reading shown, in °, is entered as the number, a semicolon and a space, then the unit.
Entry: 0; °
